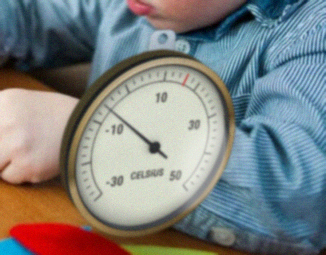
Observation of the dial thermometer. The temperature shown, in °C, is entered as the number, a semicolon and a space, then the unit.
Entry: -6; °C
